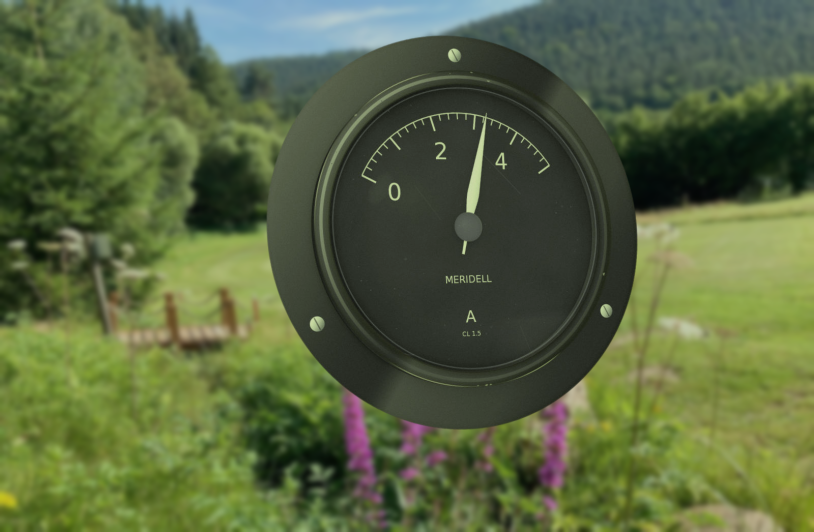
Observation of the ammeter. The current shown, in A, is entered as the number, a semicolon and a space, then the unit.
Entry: 3.2; A
